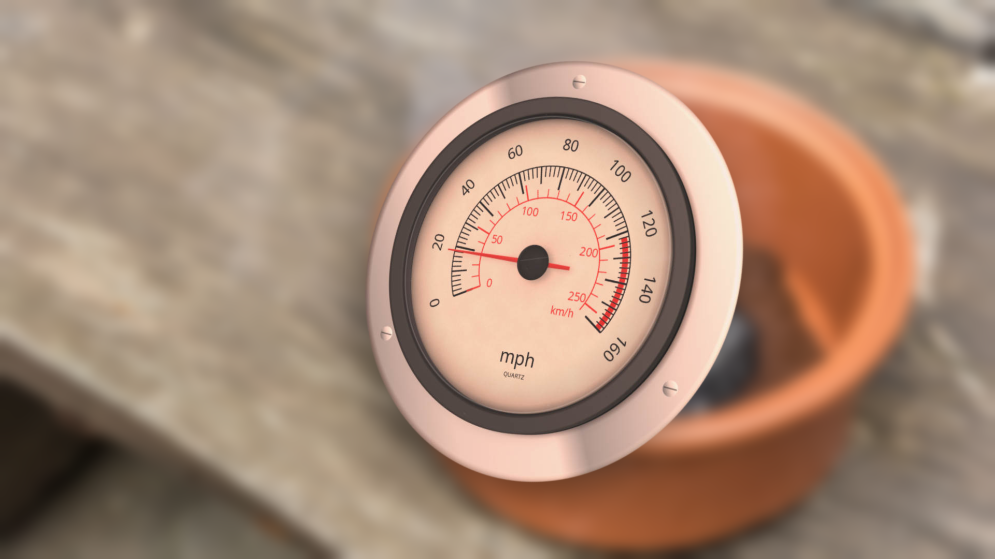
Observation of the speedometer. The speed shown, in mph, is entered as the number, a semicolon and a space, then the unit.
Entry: 18; mph
